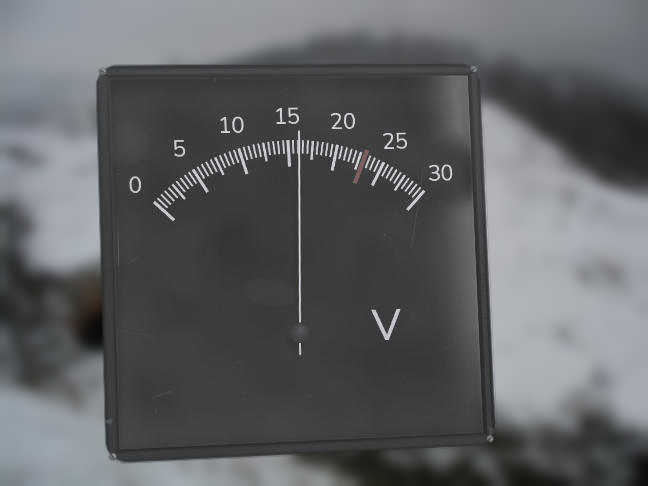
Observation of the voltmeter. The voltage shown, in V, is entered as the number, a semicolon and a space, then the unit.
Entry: 16; V
